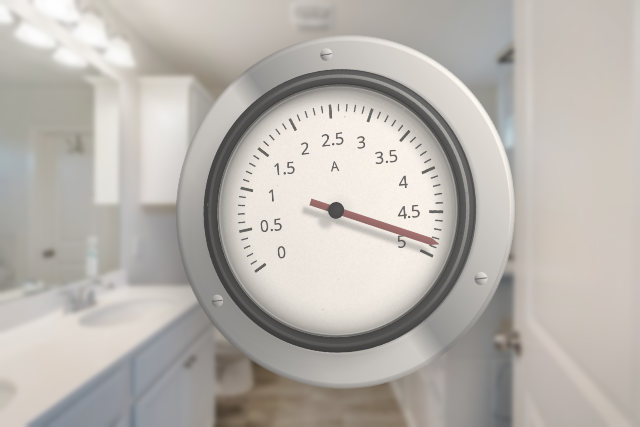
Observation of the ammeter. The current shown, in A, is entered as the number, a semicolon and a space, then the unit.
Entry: 4.85; A
